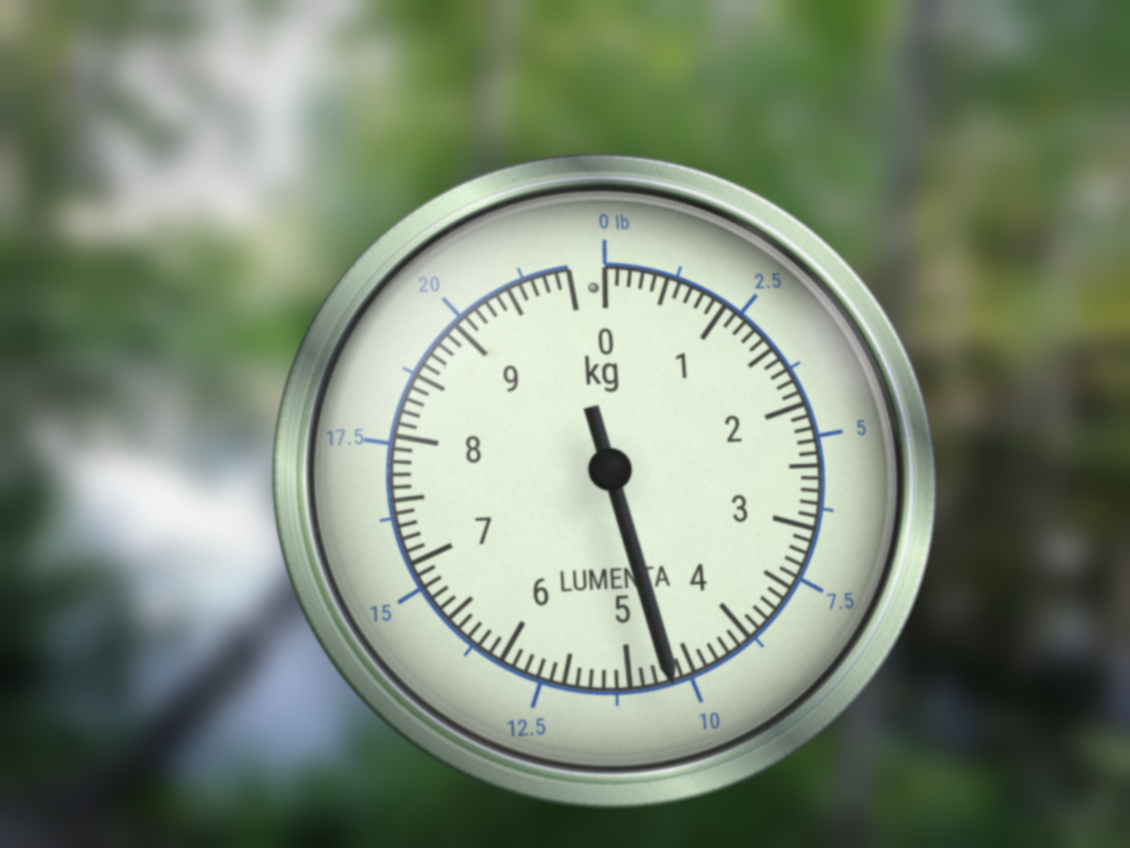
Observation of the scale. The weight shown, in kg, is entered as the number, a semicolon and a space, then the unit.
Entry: 4.7; kg
